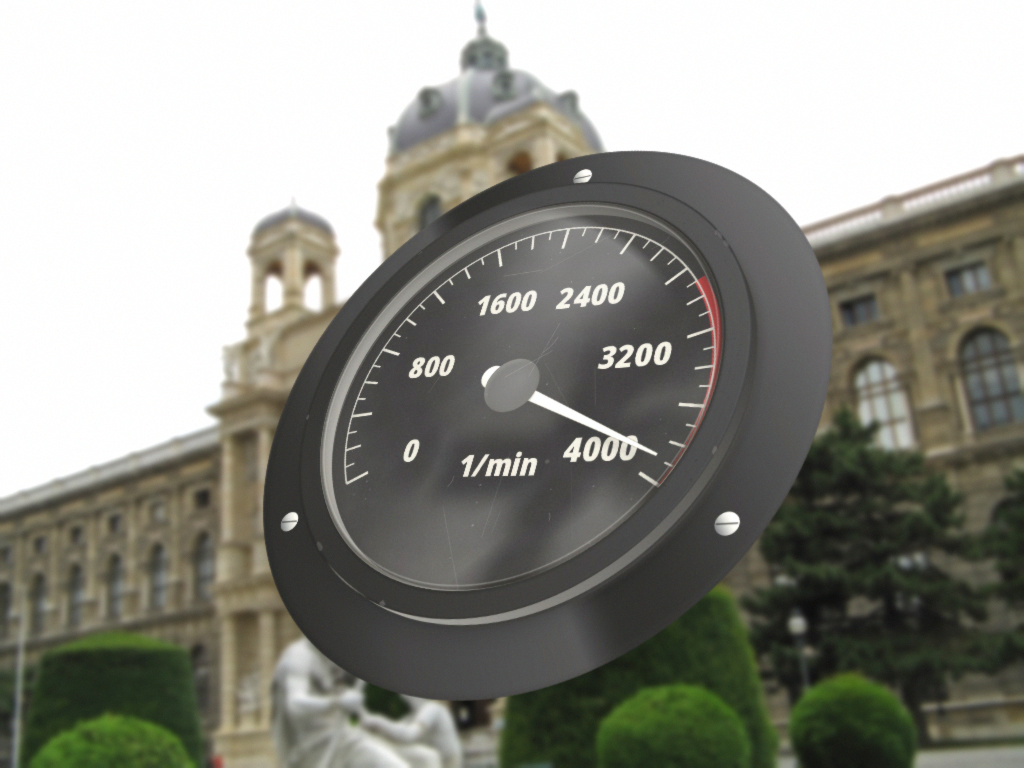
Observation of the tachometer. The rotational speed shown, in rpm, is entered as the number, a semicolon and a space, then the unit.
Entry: 3900; rpm
